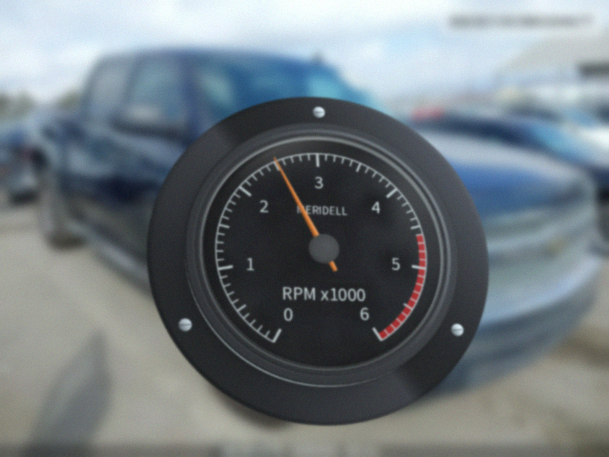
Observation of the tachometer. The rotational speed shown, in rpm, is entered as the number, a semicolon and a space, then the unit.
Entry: 2500; rpm
